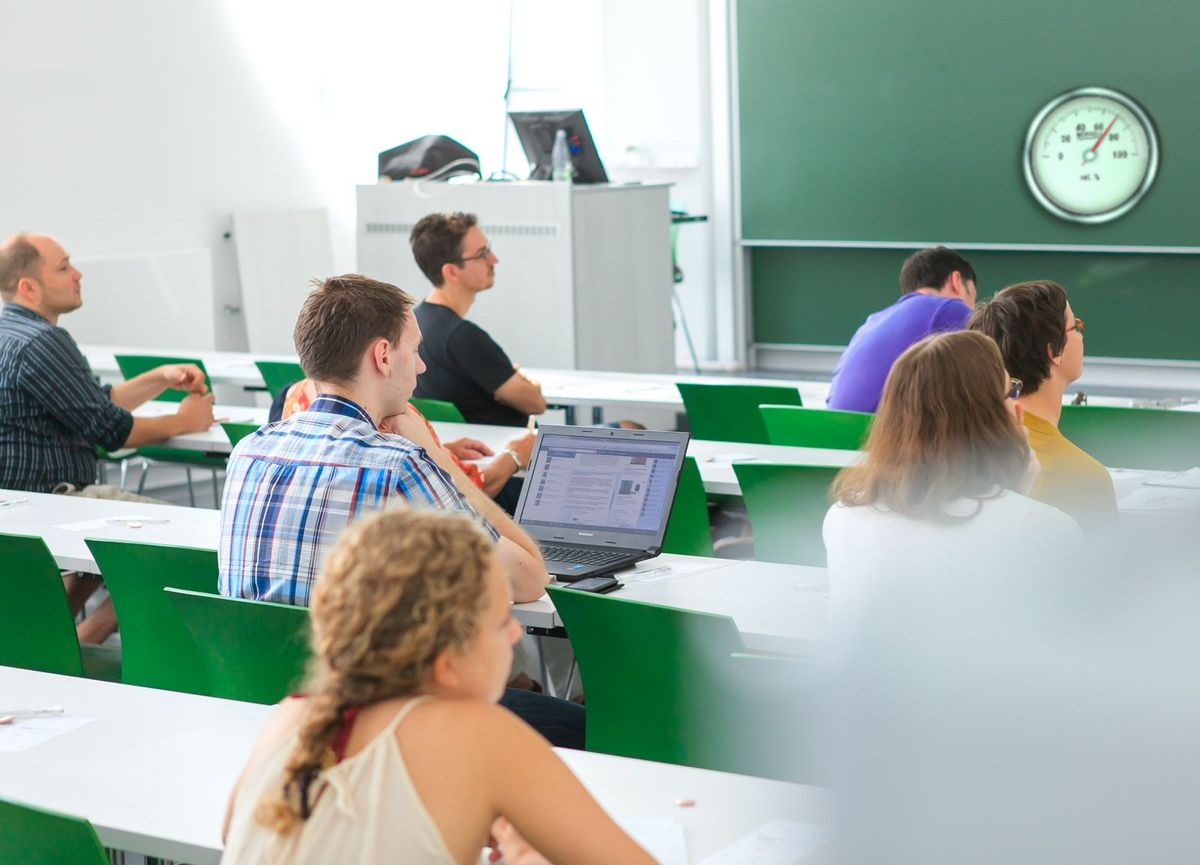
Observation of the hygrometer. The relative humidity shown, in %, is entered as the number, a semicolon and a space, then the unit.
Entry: 70; %
